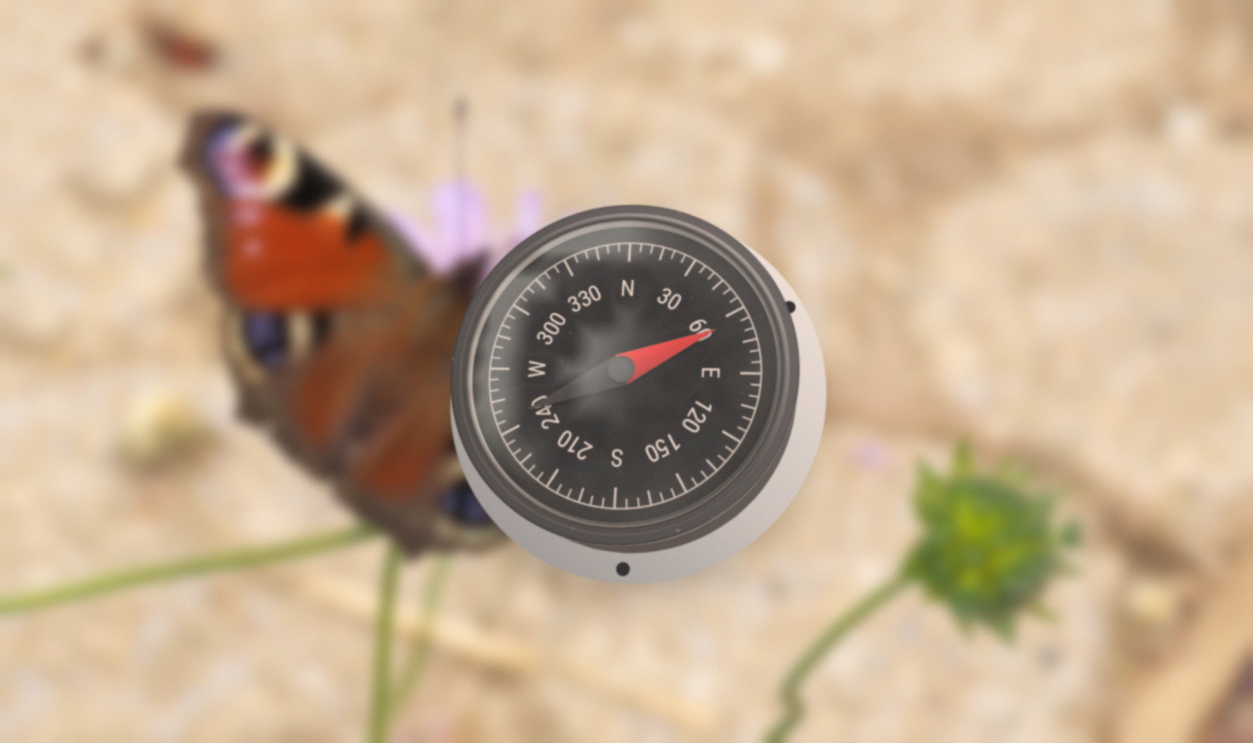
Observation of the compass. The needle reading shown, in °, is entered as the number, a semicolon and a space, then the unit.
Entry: 65; °
